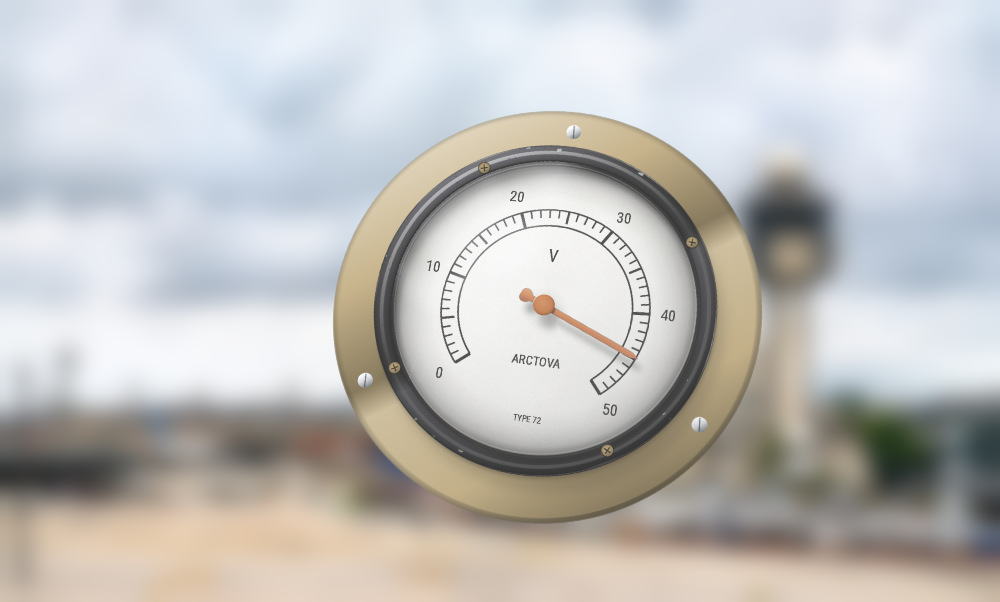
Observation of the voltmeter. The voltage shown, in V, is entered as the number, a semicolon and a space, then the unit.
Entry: 45; V
